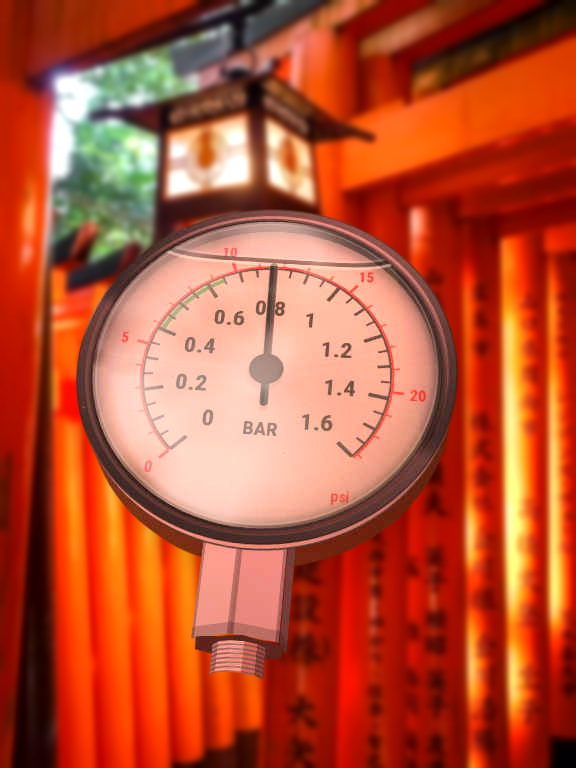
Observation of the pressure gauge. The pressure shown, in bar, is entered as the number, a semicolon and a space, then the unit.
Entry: 0.8; bar
